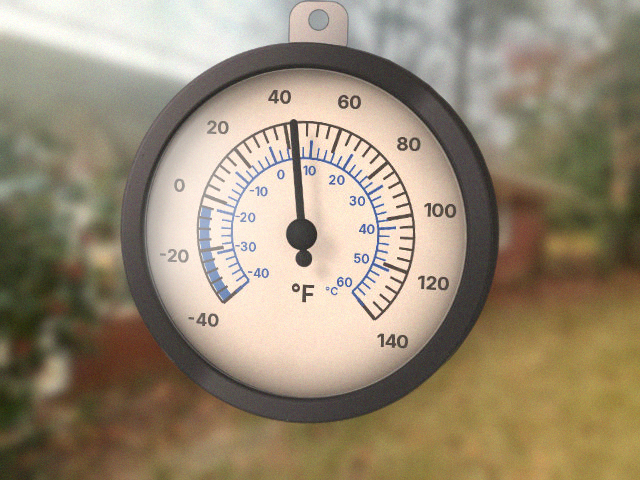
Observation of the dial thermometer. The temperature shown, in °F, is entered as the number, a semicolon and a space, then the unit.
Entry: 44; °F
